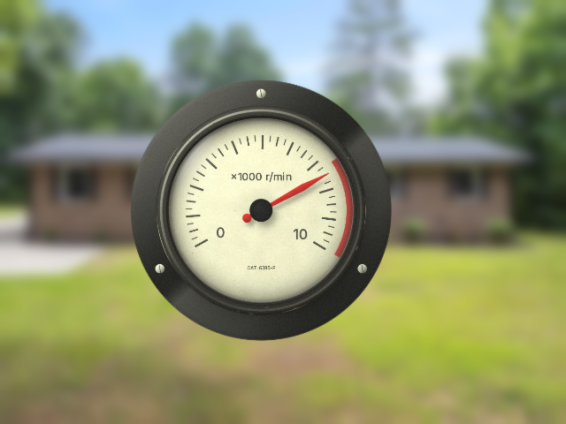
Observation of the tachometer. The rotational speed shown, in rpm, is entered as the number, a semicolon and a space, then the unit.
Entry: 7500; rpm
